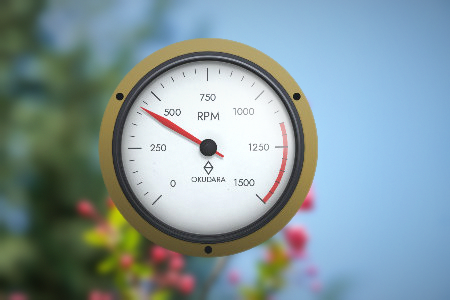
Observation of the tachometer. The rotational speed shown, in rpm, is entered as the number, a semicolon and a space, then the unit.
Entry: 425; rpm
